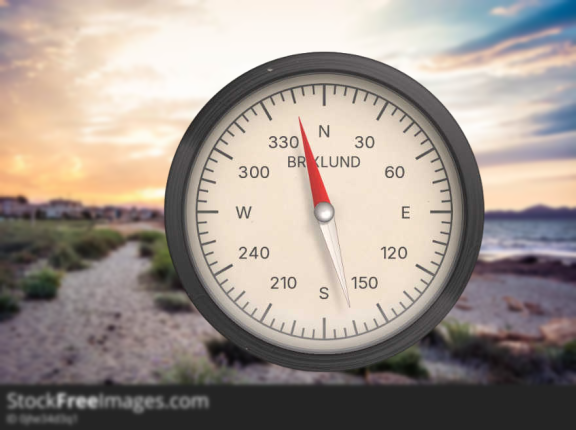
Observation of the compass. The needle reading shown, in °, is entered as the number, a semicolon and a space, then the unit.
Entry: 345; °
